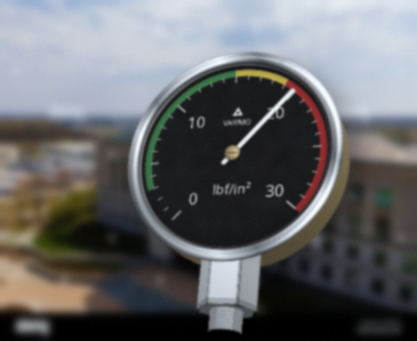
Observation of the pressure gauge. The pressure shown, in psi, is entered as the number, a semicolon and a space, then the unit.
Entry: 20; psi
